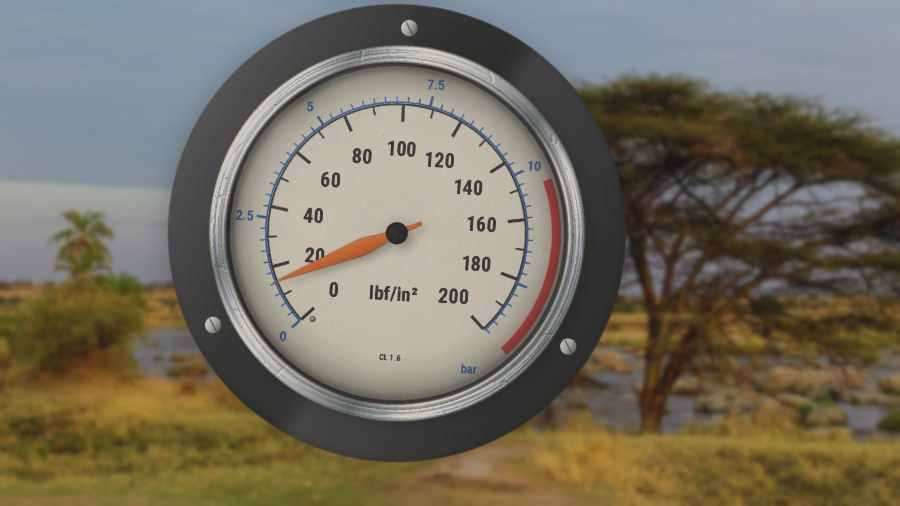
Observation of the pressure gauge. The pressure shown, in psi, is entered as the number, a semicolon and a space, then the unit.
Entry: 15; psi
